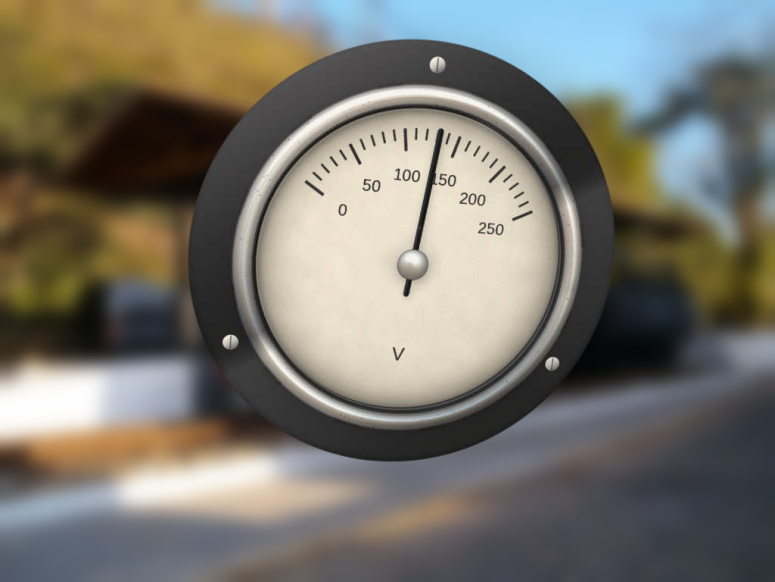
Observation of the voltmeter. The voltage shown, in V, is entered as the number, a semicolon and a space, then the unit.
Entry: 130; V
